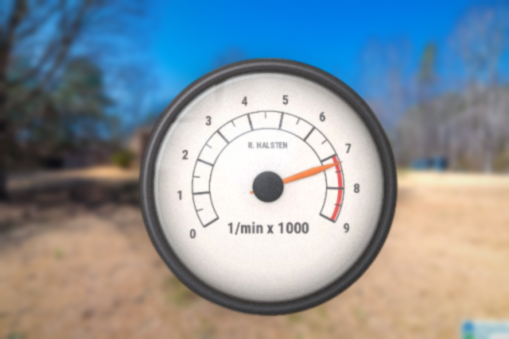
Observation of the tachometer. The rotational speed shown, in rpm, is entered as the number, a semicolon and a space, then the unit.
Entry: 7250; rpm
